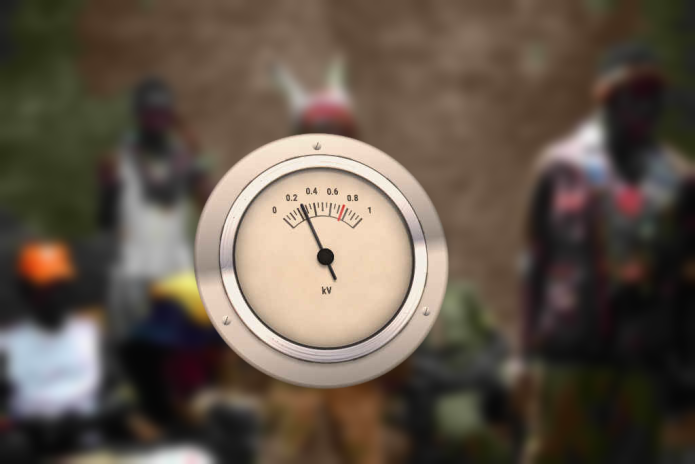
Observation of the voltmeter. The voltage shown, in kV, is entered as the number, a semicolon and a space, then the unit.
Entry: 0.25; kV
